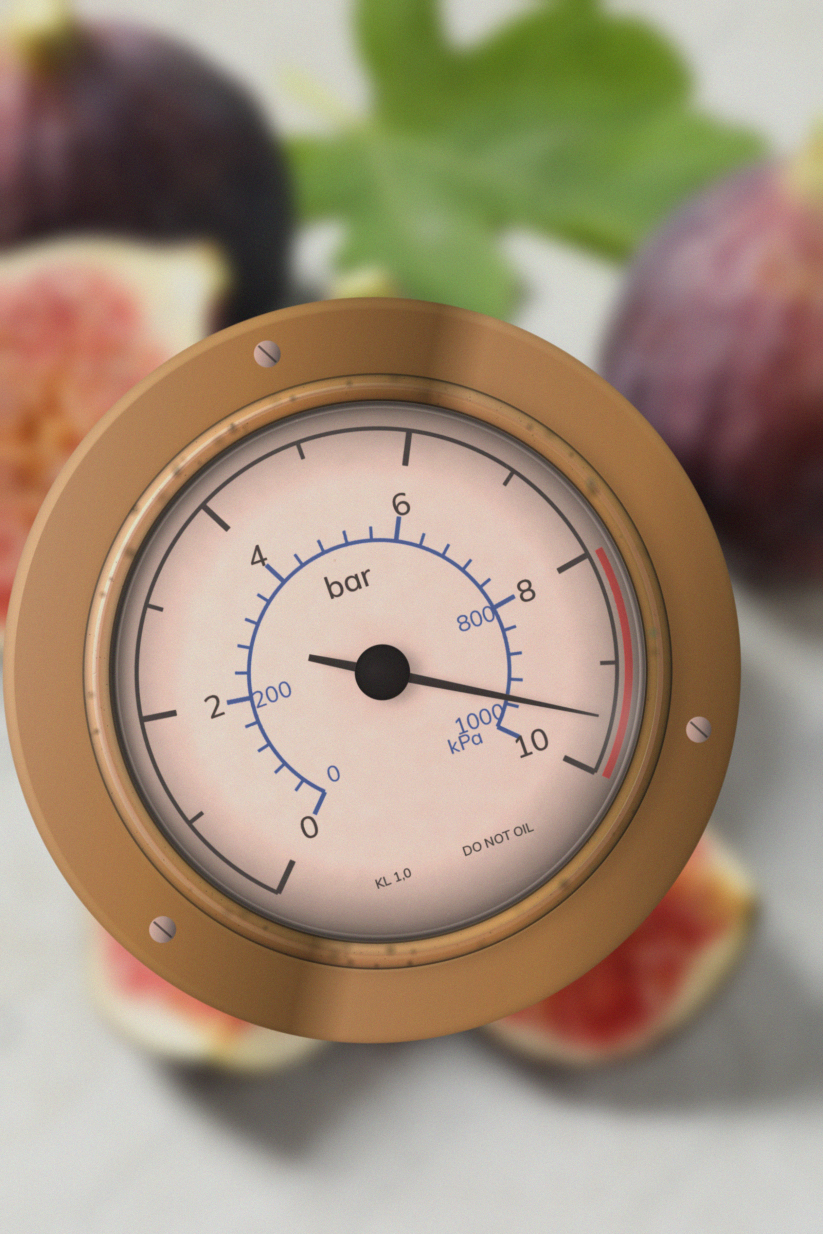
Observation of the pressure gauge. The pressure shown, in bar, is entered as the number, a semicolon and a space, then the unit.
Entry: 9.5; bar
